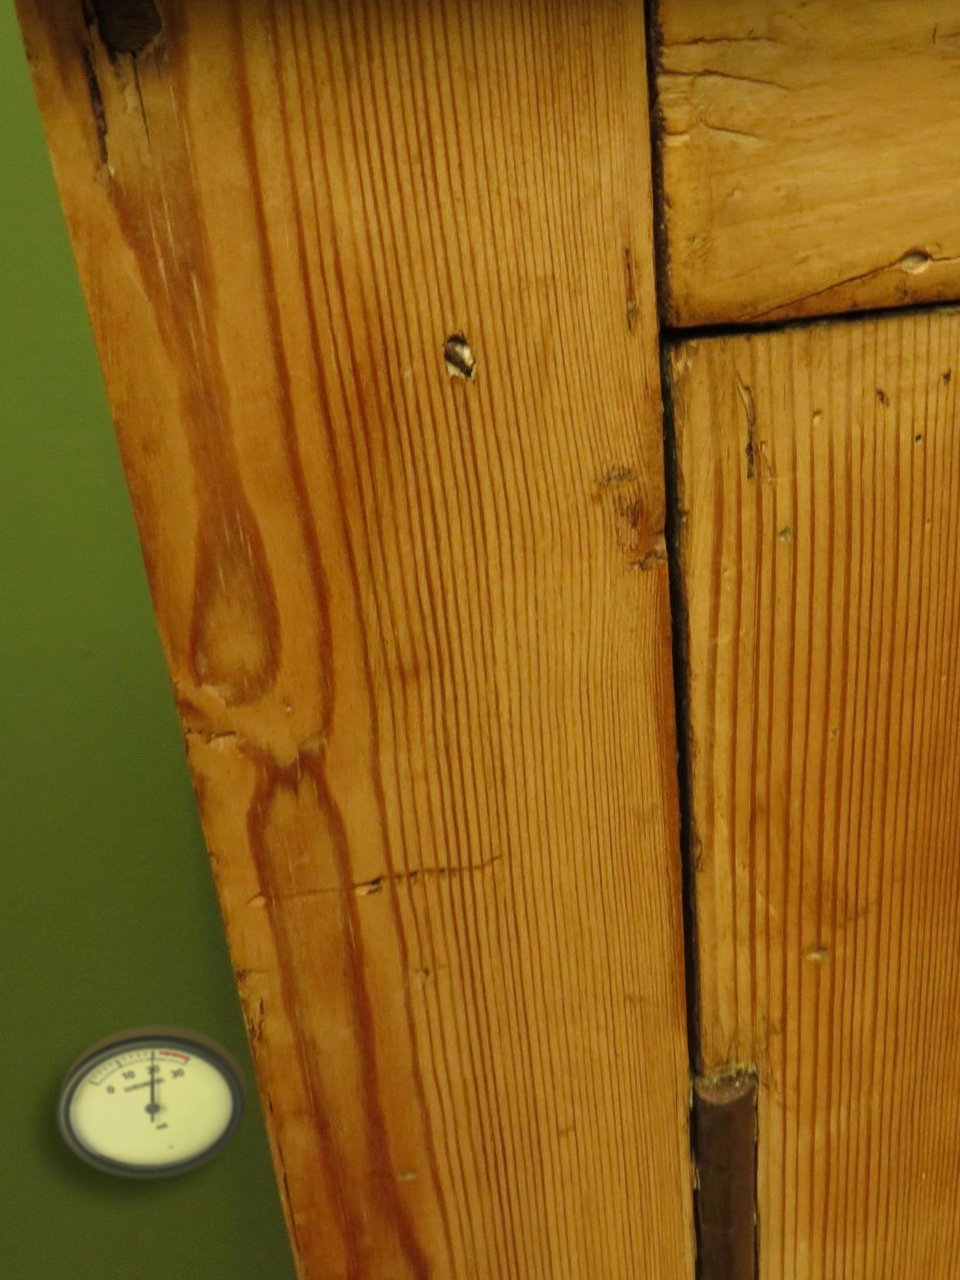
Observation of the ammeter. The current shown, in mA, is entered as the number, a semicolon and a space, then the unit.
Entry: 20; mA
